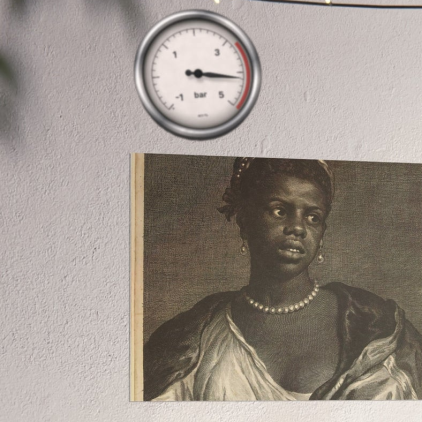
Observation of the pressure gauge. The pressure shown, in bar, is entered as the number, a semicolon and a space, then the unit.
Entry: 4.2; bar
